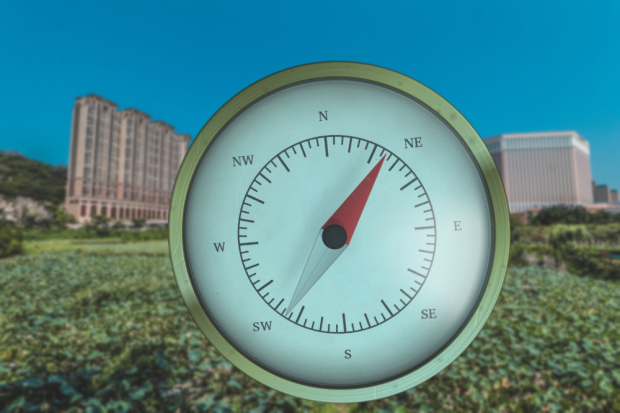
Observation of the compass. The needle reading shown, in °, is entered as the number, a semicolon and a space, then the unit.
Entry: 37.5; °
